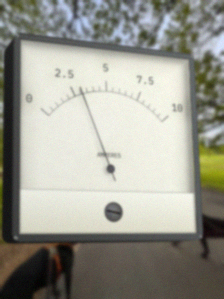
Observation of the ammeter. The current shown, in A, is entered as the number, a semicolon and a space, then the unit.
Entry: 3; A
